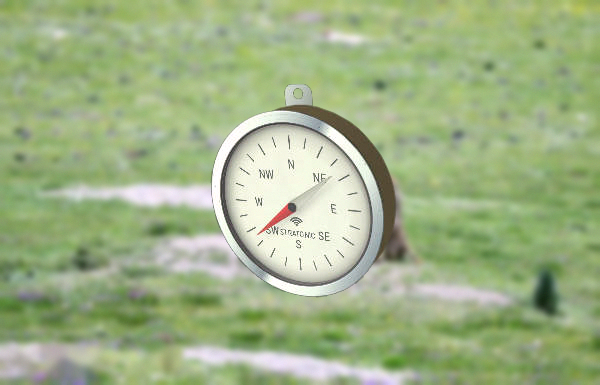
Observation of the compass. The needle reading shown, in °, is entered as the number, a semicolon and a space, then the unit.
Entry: 232.5; °
